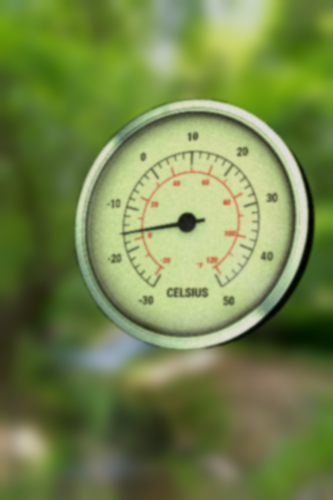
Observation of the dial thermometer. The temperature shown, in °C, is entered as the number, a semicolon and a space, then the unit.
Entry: -16; °C
